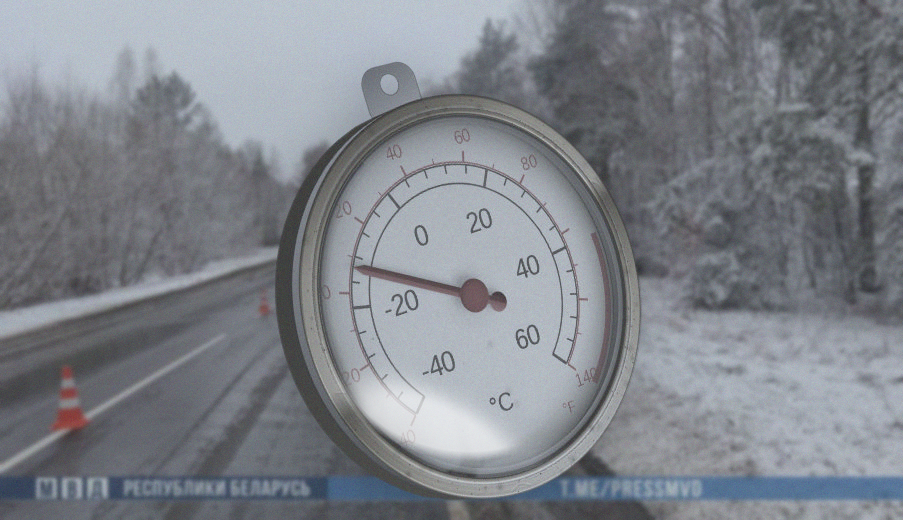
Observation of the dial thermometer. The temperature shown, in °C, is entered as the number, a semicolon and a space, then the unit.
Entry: -14; °C
